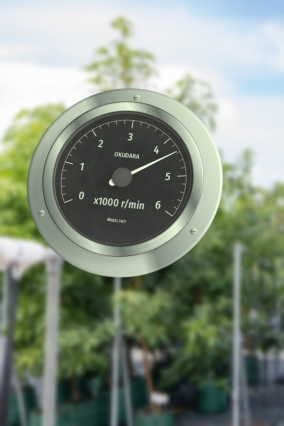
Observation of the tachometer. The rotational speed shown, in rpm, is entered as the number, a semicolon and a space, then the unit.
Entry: 4400; rpm
